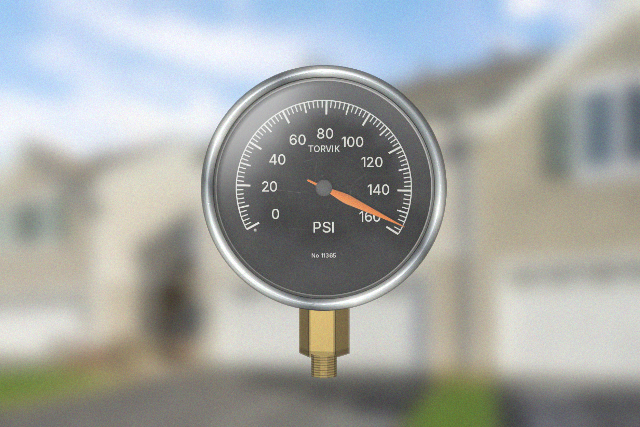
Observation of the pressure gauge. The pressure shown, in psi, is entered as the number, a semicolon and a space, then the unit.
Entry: 156; psi
